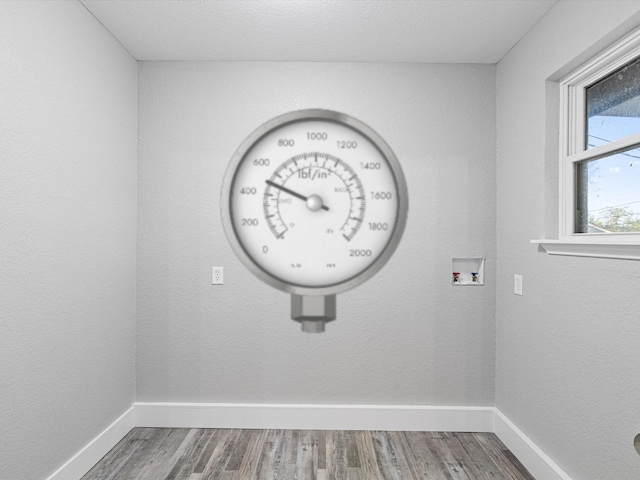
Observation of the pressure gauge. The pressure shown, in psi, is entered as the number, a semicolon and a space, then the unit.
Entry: 500; psi
